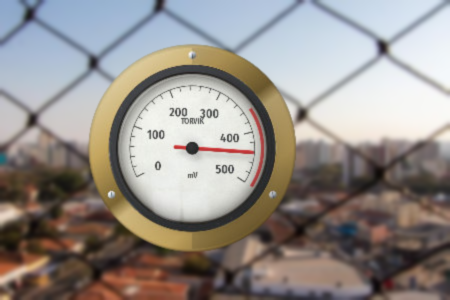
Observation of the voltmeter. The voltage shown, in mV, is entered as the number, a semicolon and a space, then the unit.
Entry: 440; mV
